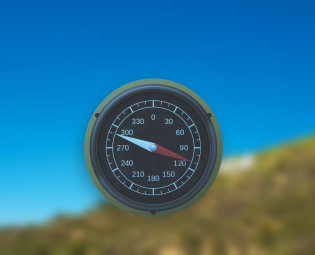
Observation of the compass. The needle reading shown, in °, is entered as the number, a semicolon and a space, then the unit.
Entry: 110; °
